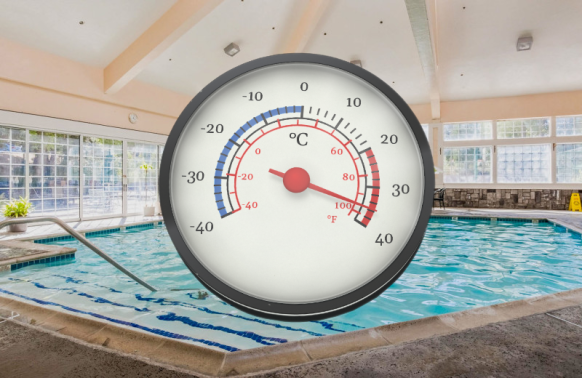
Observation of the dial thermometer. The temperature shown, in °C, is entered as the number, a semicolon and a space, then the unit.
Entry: 36; °C
